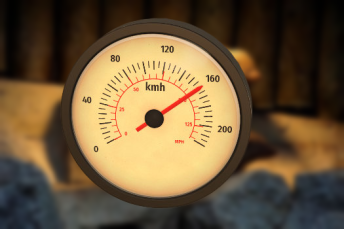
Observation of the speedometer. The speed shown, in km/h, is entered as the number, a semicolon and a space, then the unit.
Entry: 160; km/h
